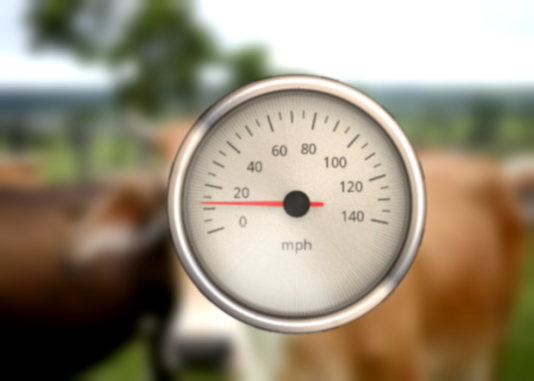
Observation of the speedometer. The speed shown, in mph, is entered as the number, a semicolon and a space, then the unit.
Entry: 12.5; mph
